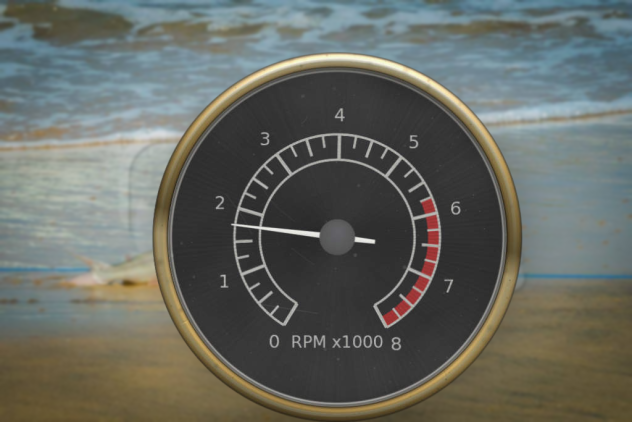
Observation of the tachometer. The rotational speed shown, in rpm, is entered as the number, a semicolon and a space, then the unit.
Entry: 1750; rpm
